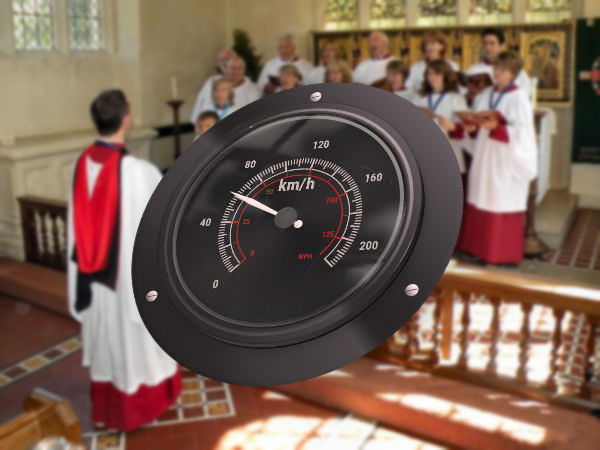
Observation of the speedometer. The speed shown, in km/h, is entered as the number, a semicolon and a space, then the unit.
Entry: 60; km/h
